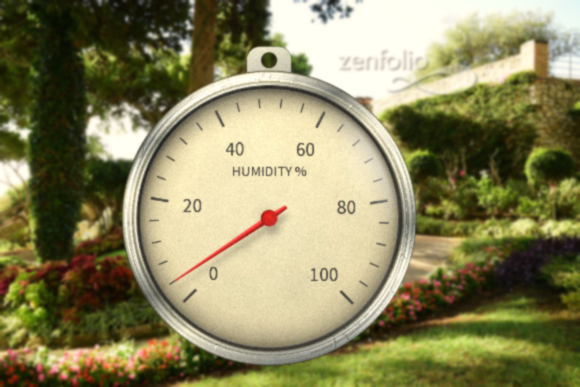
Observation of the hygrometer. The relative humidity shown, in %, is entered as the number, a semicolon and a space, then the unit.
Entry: 4; %
